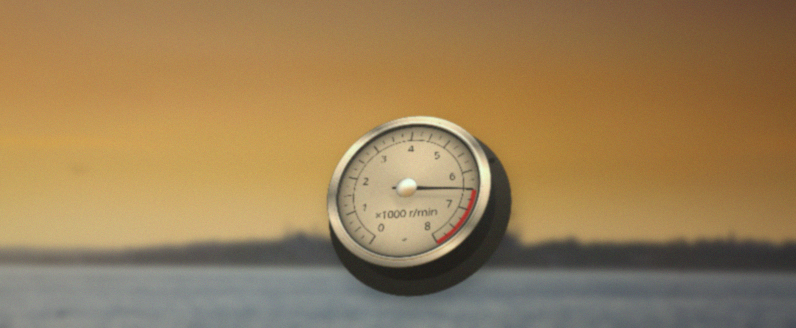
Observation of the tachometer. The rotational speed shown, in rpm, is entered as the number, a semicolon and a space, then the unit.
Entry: 6500; rpm
